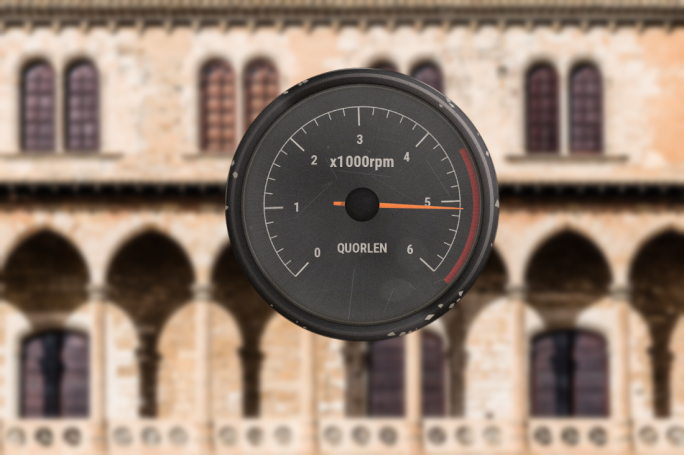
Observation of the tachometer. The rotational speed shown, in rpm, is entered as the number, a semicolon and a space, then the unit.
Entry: 5100; rpm
